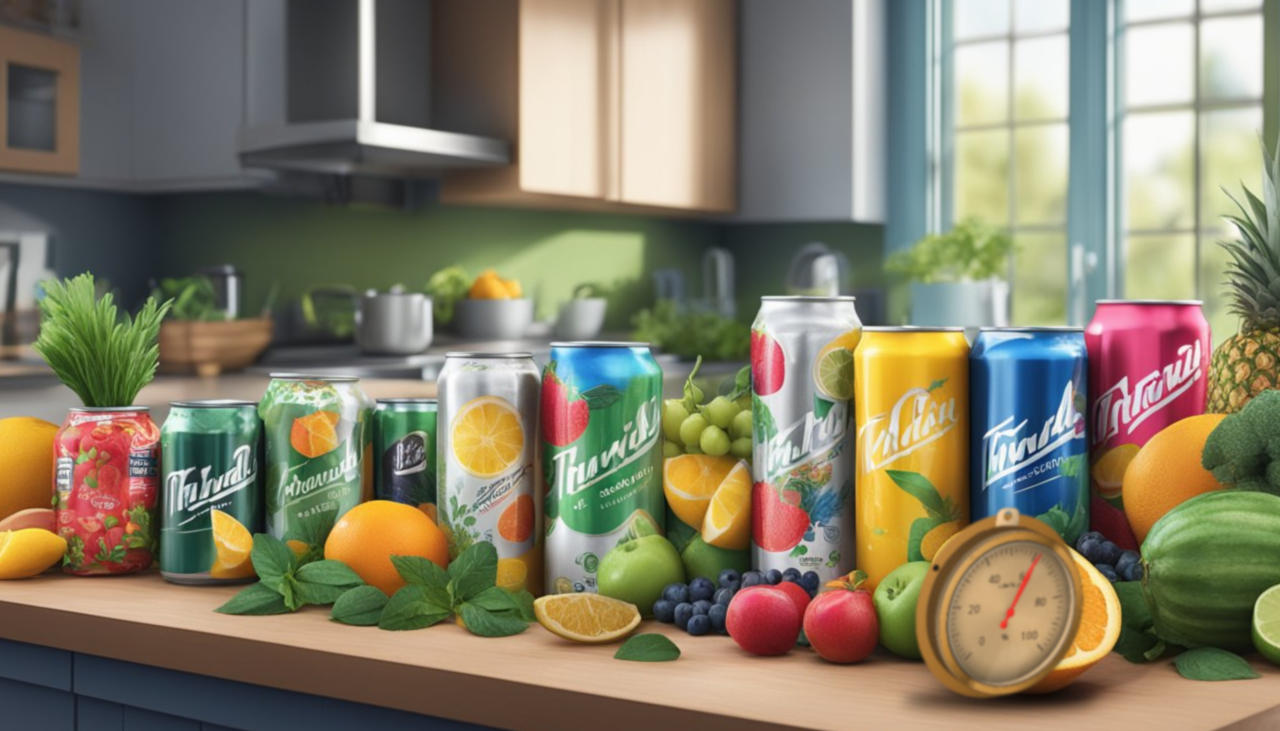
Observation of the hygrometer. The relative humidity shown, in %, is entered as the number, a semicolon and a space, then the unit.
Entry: 60; %
